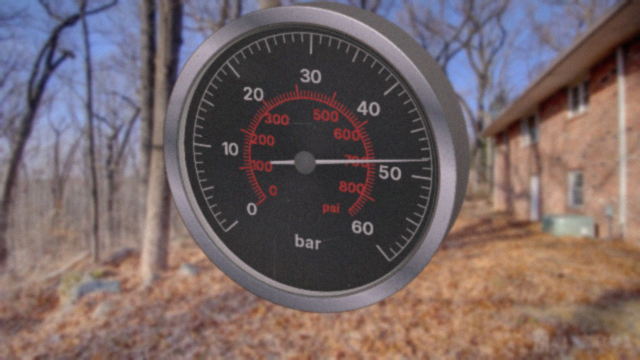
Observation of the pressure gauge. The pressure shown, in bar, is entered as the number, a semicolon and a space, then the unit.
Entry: 48; bar
